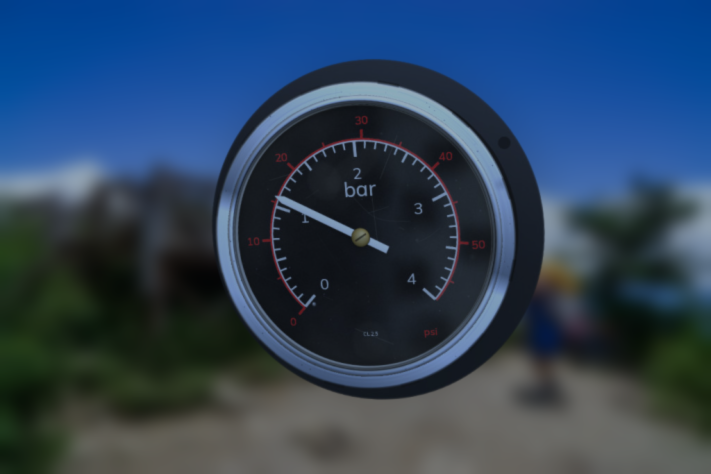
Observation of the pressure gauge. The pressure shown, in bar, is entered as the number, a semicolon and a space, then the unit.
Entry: 1.1; bar
